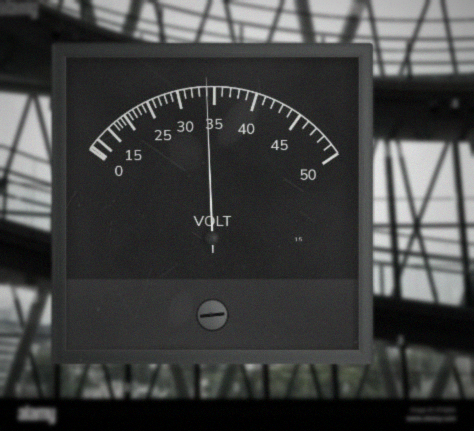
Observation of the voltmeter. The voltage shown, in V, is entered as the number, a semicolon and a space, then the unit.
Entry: 34; V
